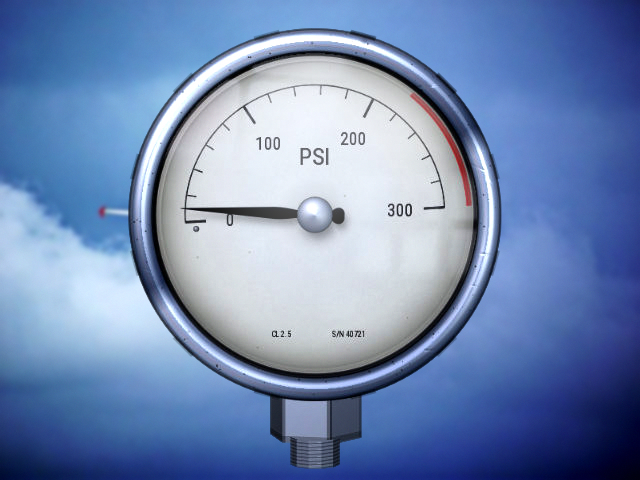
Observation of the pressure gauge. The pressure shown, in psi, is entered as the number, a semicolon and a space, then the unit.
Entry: 10; psi
